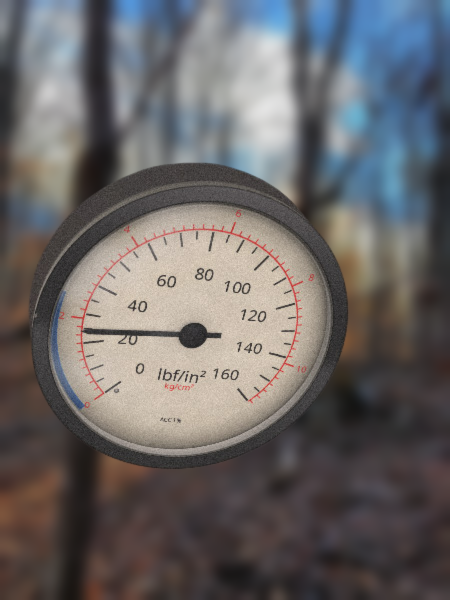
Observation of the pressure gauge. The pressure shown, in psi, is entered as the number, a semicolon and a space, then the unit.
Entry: 25; psi
